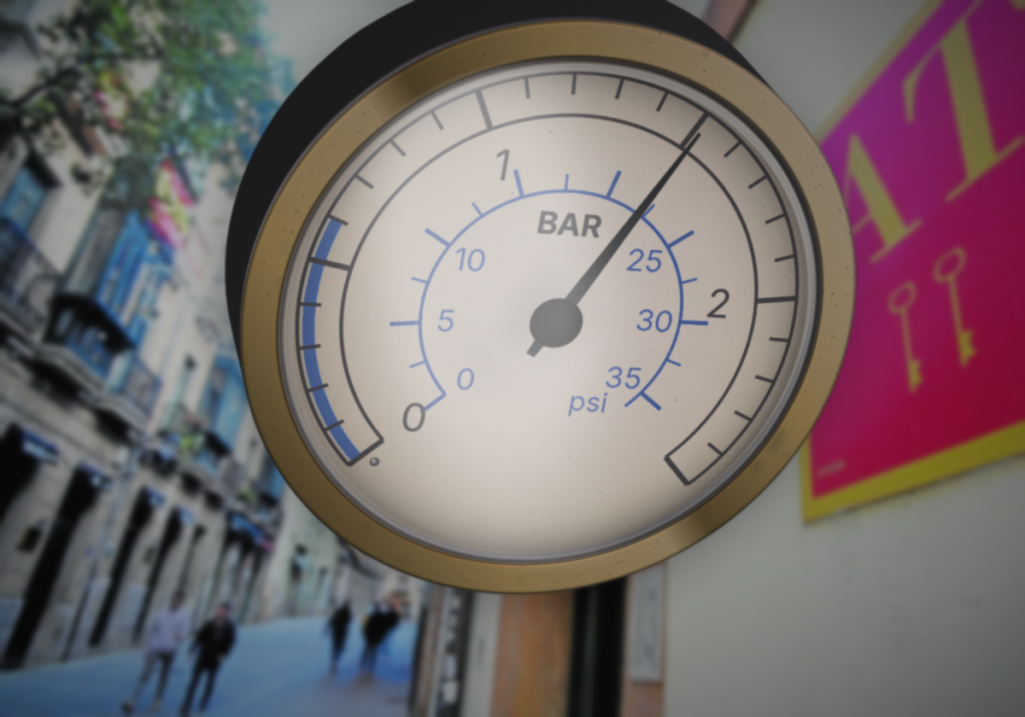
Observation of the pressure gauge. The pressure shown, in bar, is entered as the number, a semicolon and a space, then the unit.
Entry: 1.5; bar
